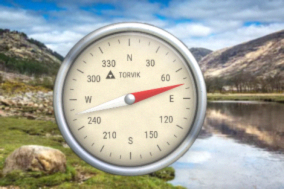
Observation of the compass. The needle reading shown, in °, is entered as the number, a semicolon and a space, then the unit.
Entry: 75; °
